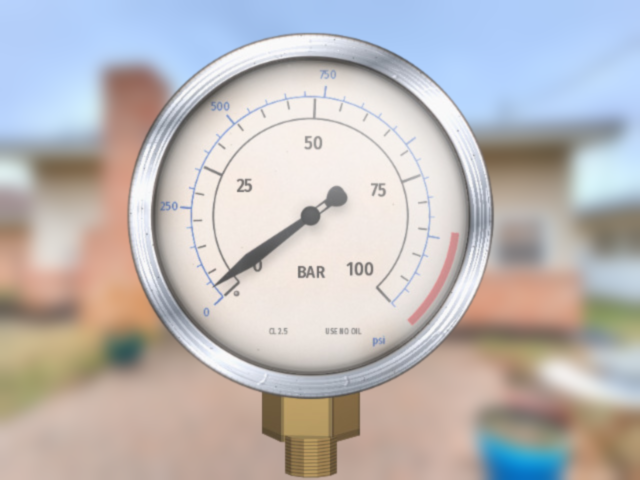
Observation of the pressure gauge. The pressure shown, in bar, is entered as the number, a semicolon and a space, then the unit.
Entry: 2.5; bar
